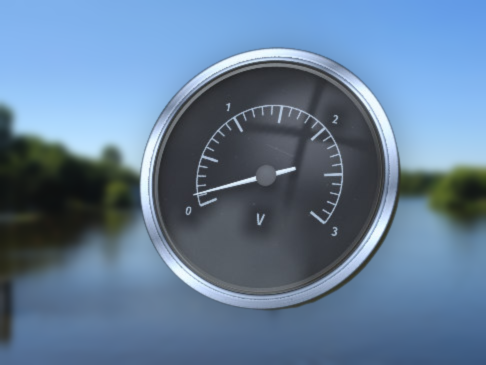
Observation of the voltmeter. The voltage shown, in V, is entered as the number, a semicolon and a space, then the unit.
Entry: 0.1; V
